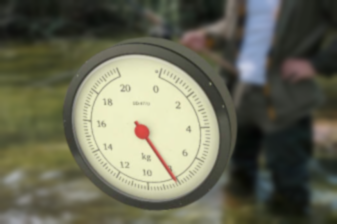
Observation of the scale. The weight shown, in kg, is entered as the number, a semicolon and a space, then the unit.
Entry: 8; kg
